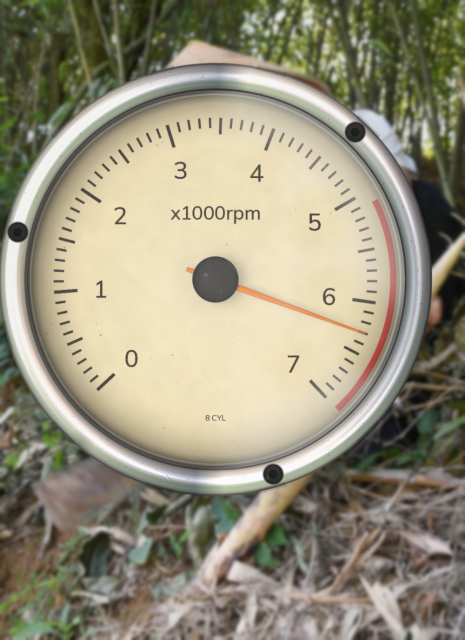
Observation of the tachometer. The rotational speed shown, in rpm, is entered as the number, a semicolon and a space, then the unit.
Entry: 6300; rpm
